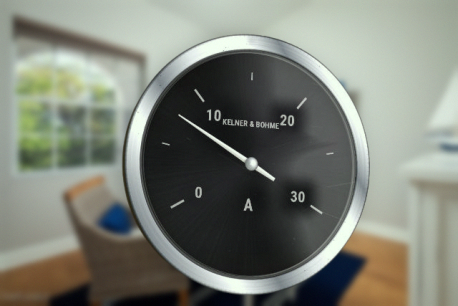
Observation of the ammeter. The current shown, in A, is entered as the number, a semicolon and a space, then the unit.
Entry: 7.5; A
